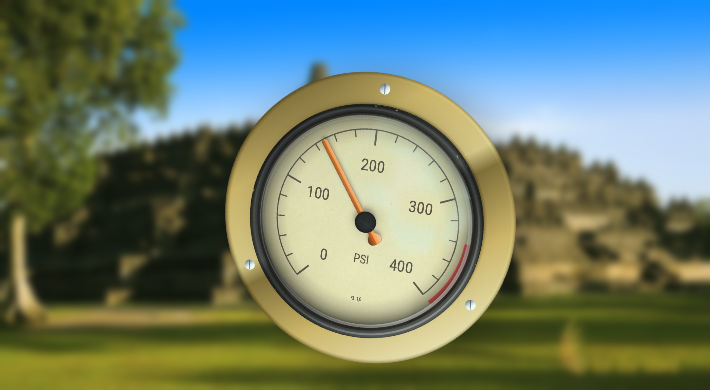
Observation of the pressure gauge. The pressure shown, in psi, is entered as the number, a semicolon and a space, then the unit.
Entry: 150; psi
